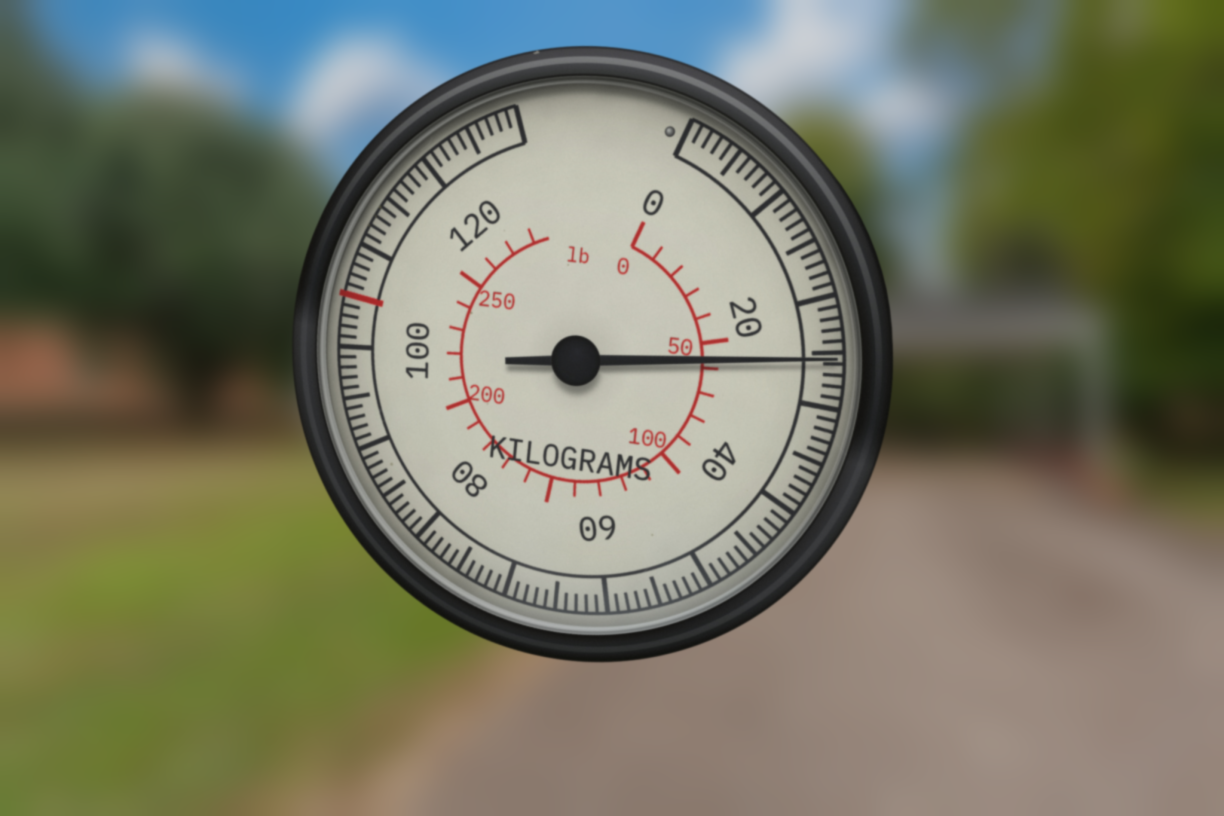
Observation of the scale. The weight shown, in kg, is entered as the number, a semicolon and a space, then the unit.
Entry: 25.5; kg
